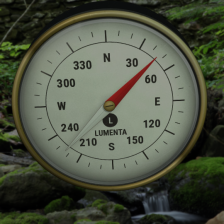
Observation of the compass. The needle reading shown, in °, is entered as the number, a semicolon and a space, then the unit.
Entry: 45; °
